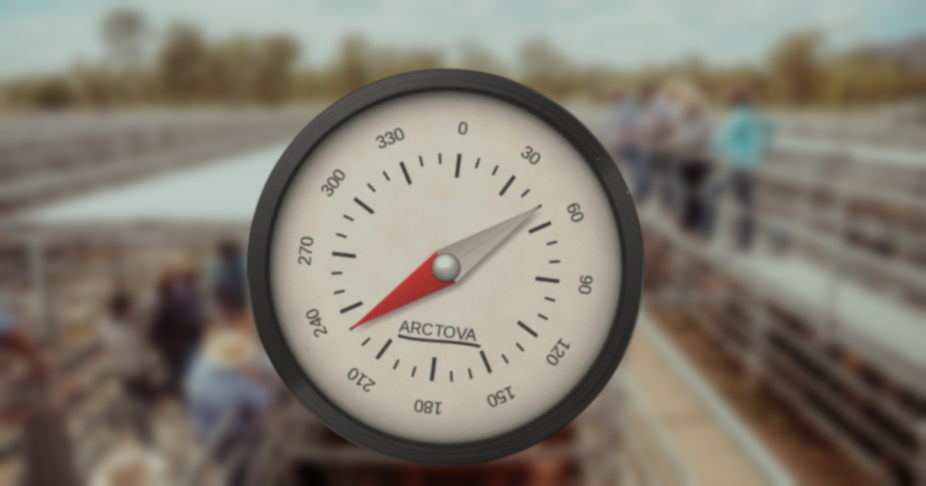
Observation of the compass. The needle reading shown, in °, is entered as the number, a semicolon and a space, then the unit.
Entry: 230; °
